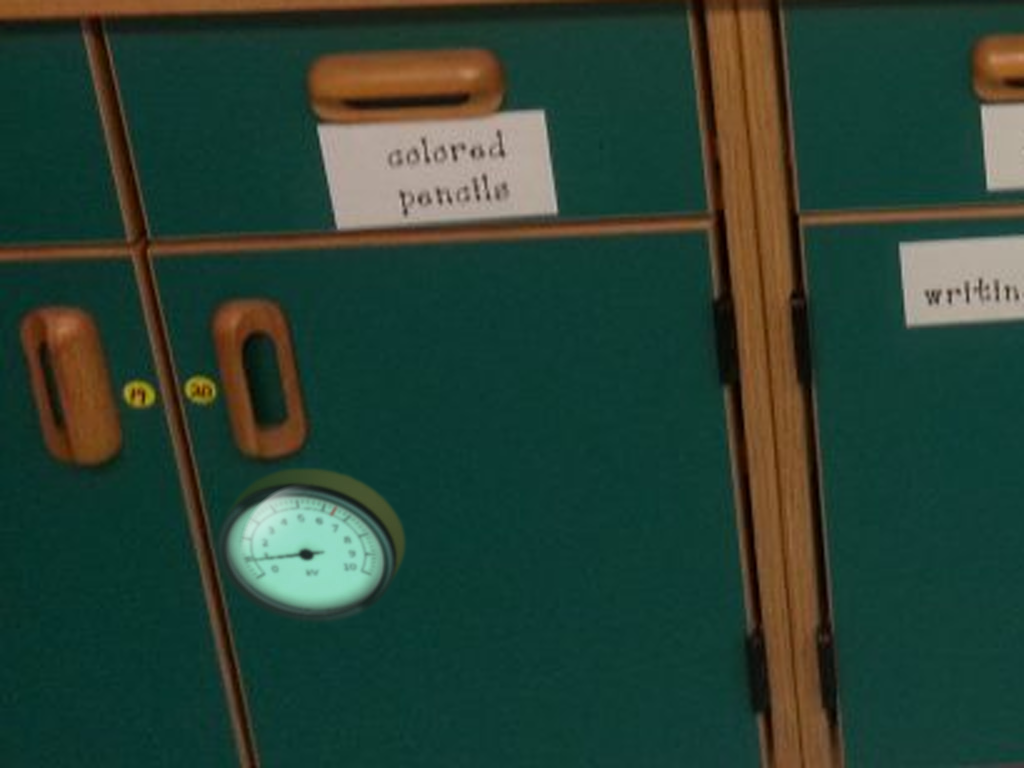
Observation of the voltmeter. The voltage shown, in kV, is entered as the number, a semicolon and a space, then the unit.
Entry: 1; kV
